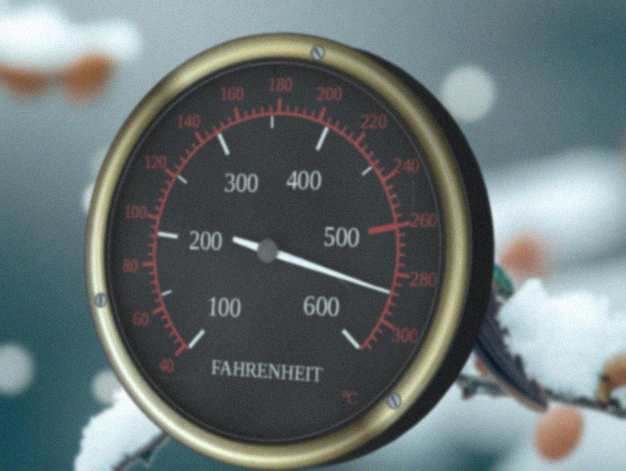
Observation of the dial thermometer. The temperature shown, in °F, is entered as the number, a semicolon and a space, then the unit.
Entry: 550; °F
